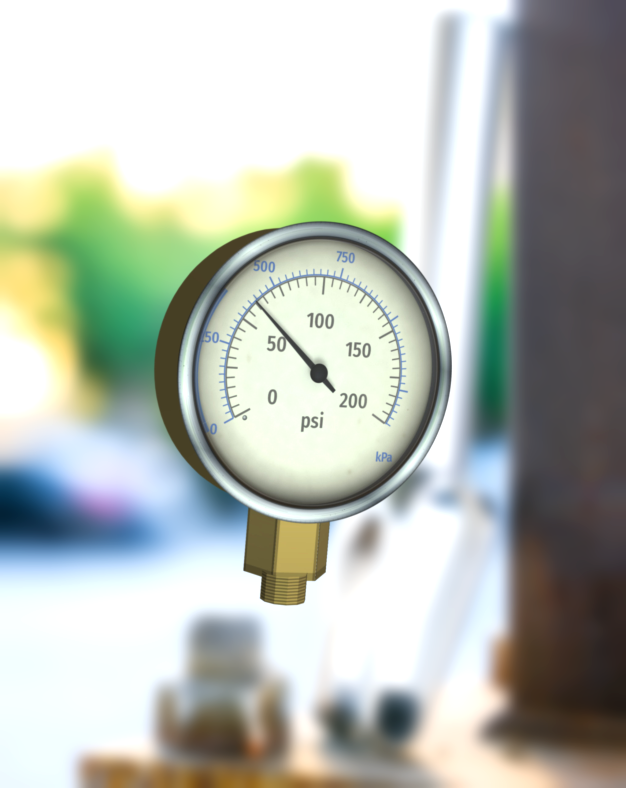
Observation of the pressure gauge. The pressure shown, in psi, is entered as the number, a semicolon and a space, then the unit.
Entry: 60; psi
